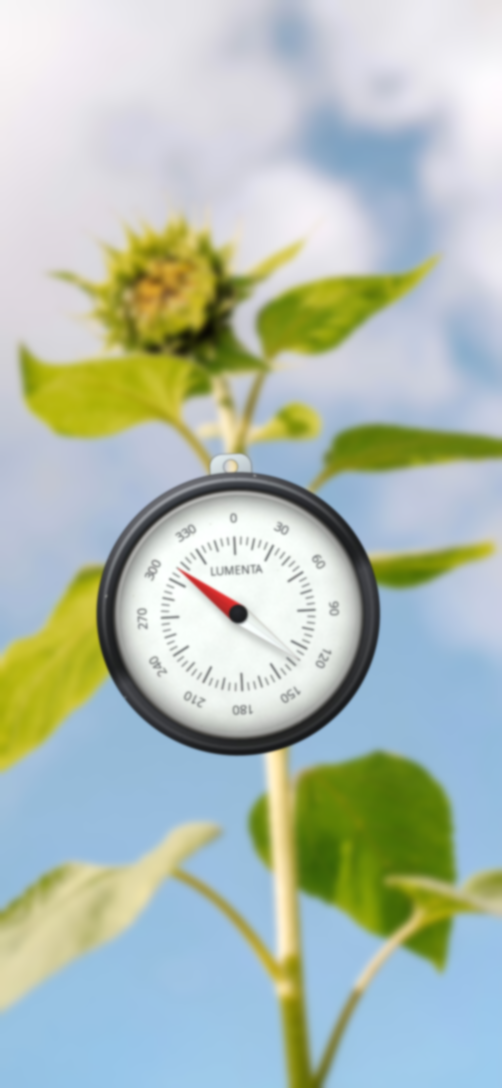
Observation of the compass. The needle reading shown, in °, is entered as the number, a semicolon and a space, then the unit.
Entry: 310; °
